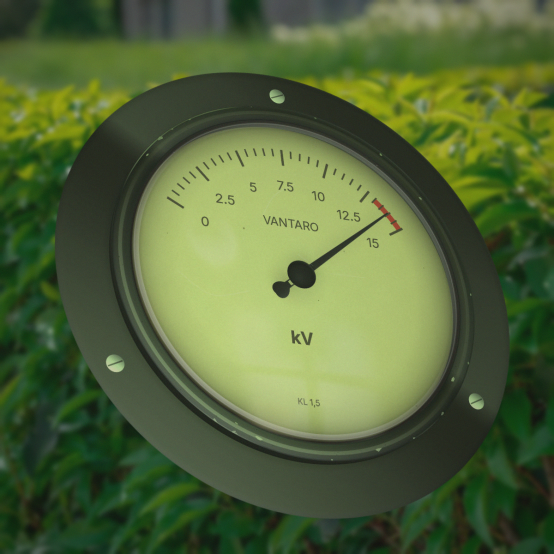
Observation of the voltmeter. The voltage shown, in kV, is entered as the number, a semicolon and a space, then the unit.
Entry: 14; kV
